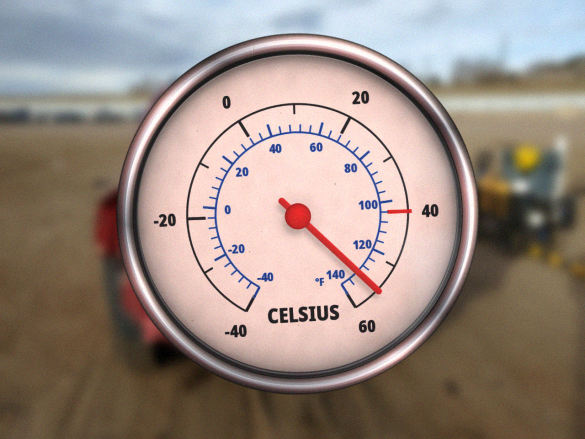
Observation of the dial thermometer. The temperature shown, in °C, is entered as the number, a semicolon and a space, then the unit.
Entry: 55; °C
